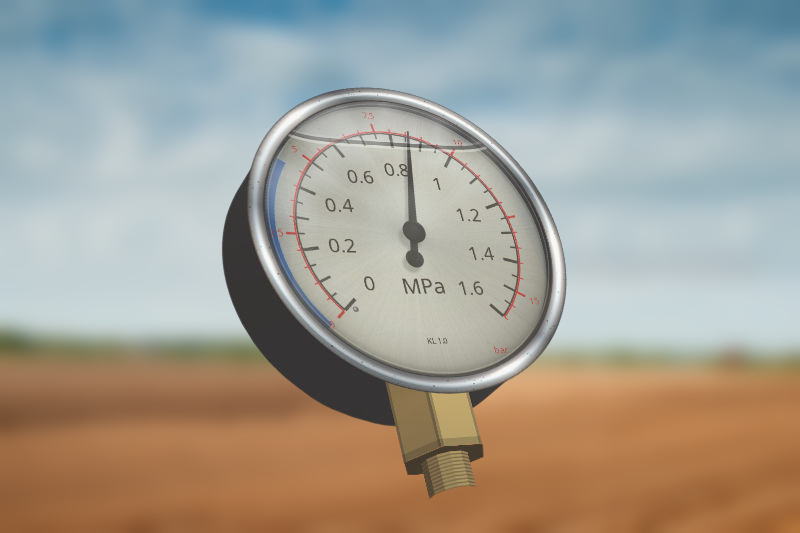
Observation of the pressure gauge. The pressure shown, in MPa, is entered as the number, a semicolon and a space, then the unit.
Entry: 0.85; MPa
